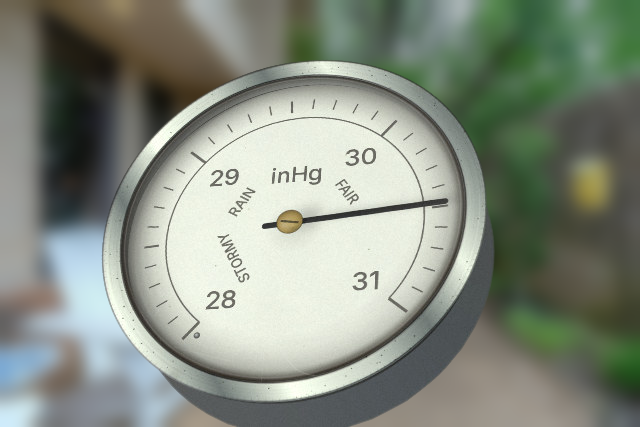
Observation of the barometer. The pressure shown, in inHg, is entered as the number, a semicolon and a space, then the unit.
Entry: 30.5; inHg
